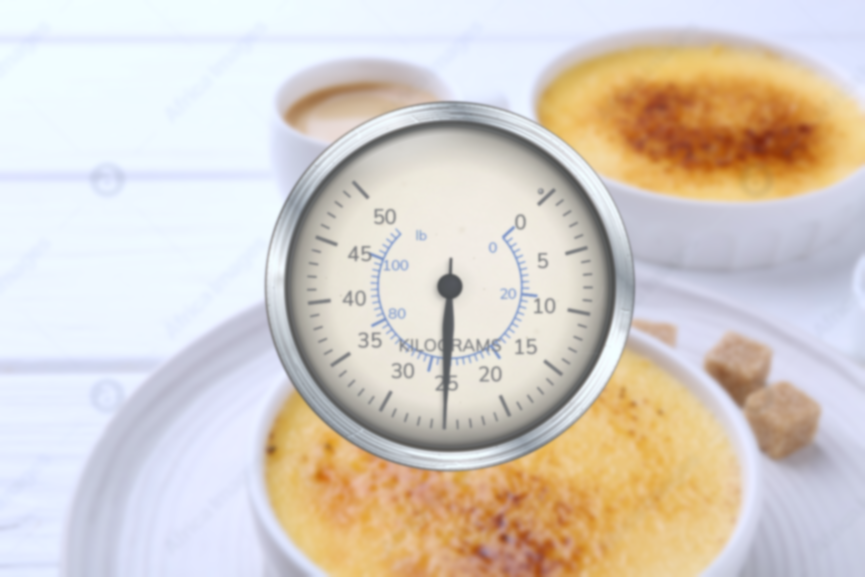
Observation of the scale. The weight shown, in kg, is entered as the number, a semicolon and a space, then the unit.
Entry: 25; kg
